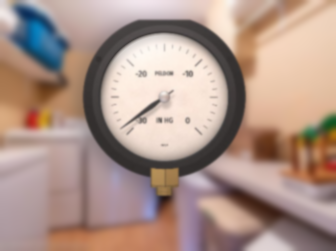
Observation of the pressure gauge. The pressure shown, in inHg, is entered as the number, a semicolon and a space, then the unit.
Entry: -29; inHg
